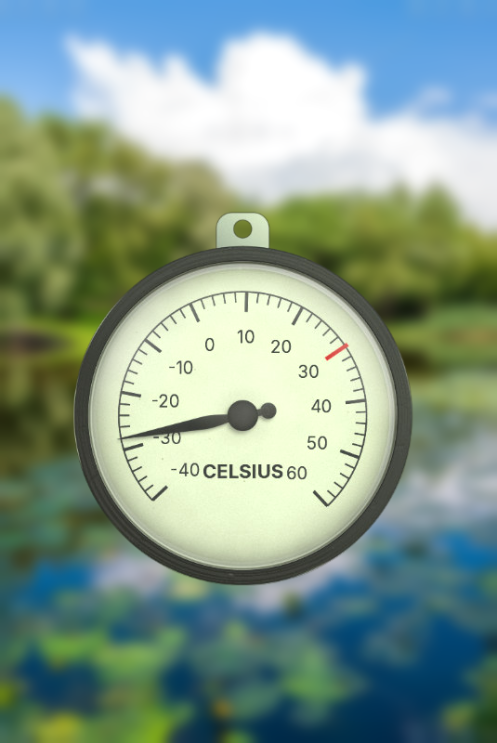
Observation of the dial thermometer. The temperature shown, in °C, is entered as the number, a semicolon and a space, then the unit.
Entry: -28; °C
